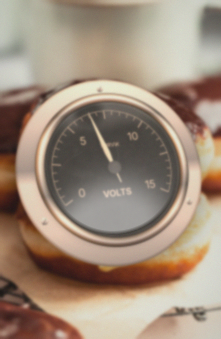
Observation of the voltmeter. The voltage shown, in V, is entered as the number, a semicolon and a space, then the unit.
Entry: 6.5; V
